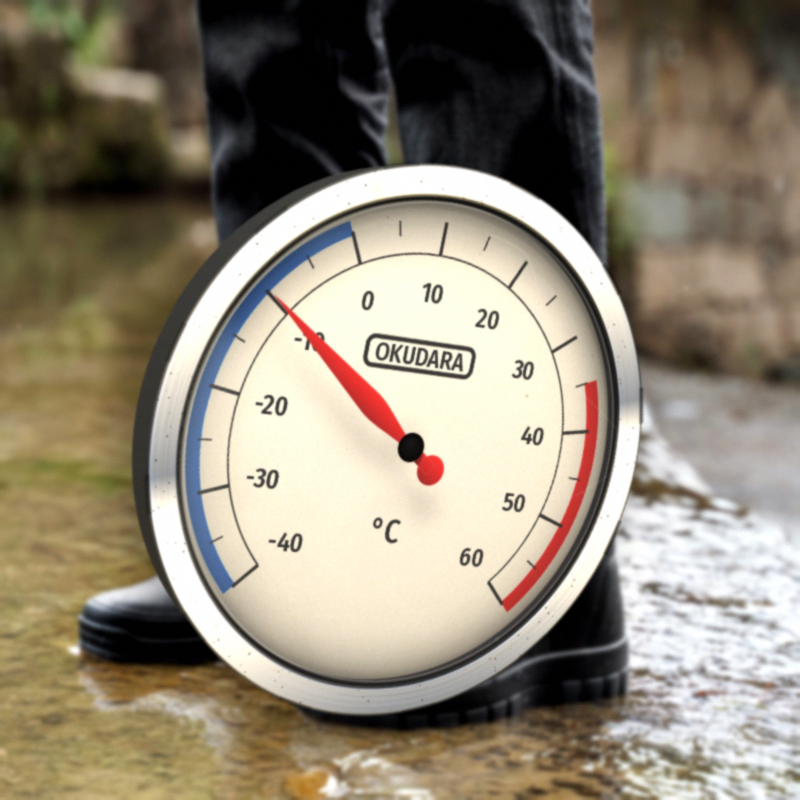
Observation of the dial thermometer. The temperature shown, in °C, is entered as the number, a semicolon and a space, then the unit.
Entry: -10; °C
